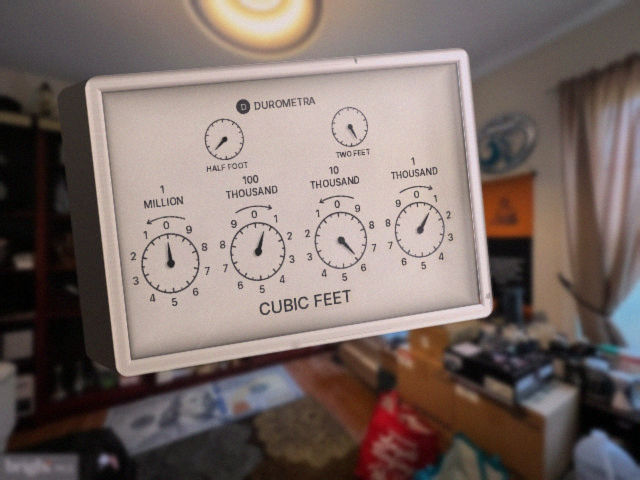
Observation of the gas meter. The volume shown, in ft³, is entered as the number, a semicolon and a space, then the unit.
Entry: 6100; ft³
